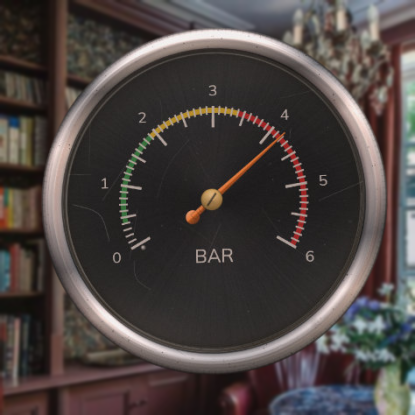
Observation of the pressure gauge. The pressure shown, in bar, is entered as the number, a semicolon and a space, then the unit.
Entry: 4.2; bar
